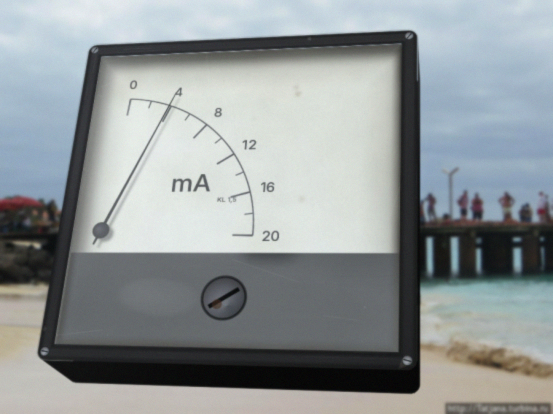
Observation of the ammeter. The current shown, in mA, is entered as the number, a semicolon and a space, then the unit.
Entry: 4; mA
